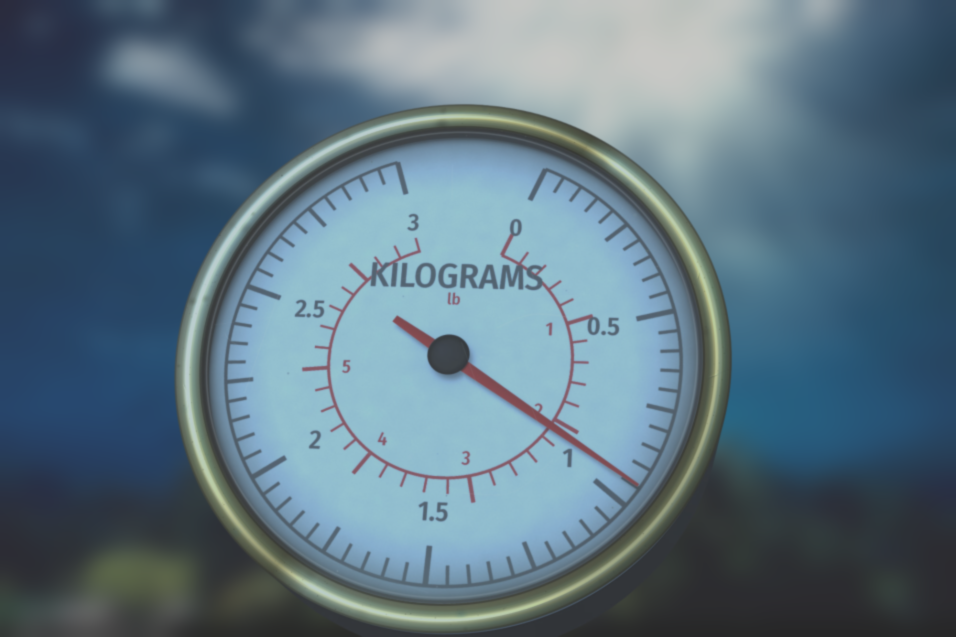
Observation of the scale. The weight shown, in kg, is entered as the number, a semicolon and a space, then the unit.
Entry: 0.95; kg
